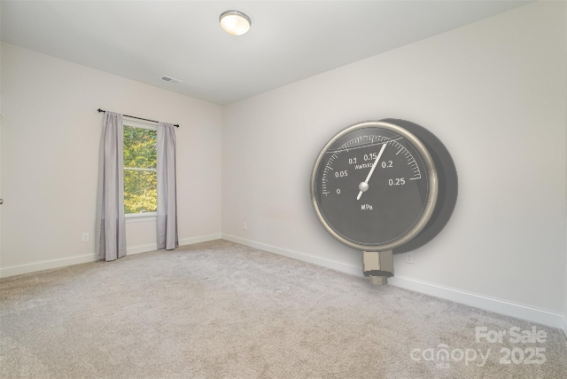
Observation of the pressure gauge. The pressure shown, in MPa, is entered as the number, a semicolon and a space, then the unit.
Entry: 0.175; MPa
